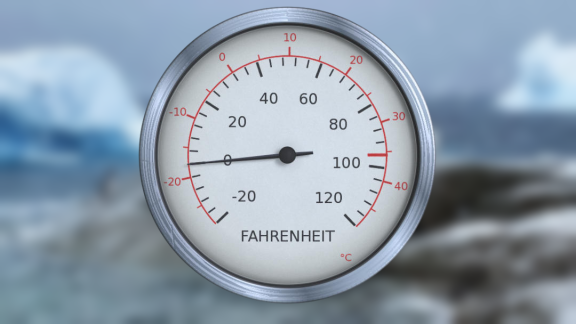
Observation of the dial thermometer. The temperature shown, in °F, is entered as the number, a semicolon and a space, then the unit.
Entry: 0; °F
